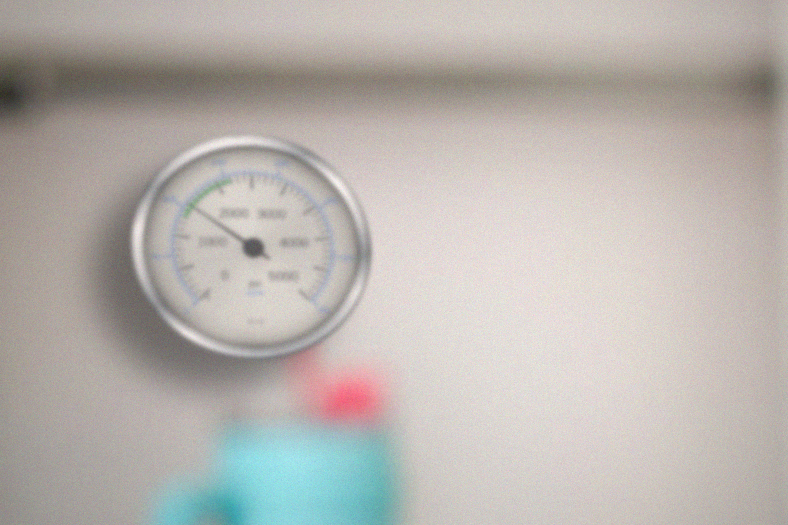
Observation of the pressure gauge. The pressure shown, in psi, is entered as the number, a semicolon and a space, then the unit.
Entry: 1500; psi
